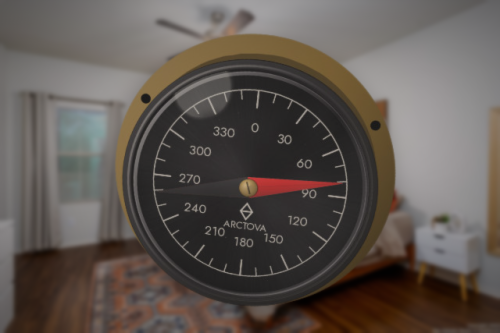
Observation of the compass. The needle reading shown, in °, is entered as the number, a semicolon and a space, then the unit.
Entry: 80; °
